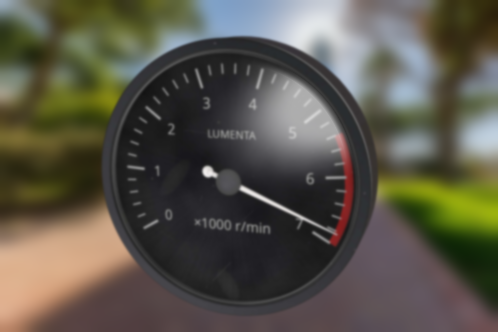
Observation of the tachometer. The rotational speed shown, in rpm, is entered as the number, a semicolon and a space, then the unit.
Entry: 6800; rpm
